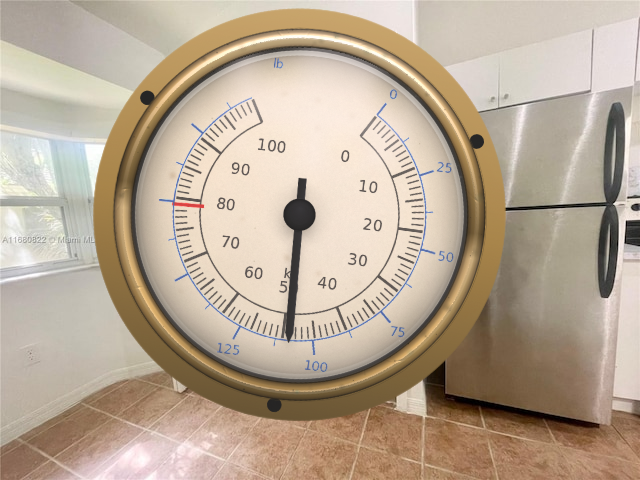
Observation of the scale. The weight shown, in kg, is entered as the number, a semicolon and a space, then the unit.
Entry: 49; kg
